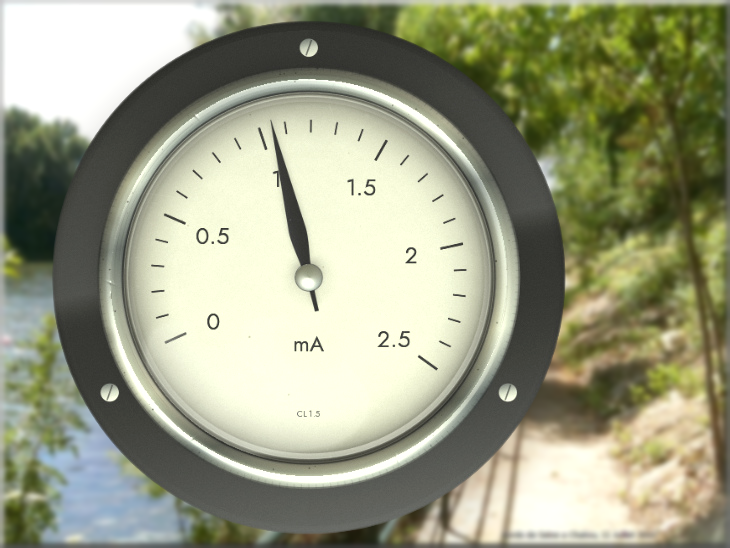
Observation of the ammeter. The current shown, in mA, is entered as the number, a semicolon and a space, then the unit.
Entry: 1.05; mA
